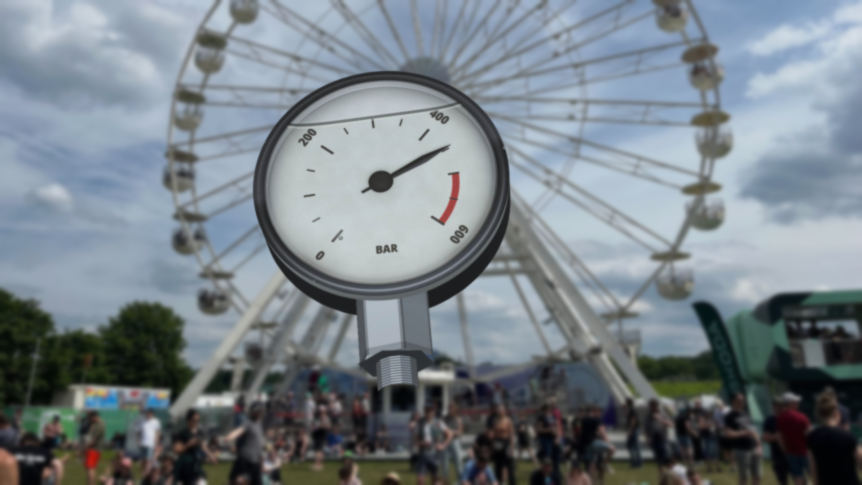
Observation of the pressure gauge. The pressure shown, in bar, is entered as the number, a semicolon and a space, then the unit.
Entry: 450; bar
